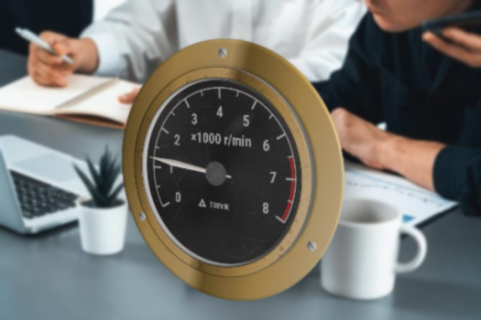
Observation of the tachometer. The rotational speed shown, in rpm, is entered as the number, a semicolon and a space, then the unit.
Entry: 1250; rpm
